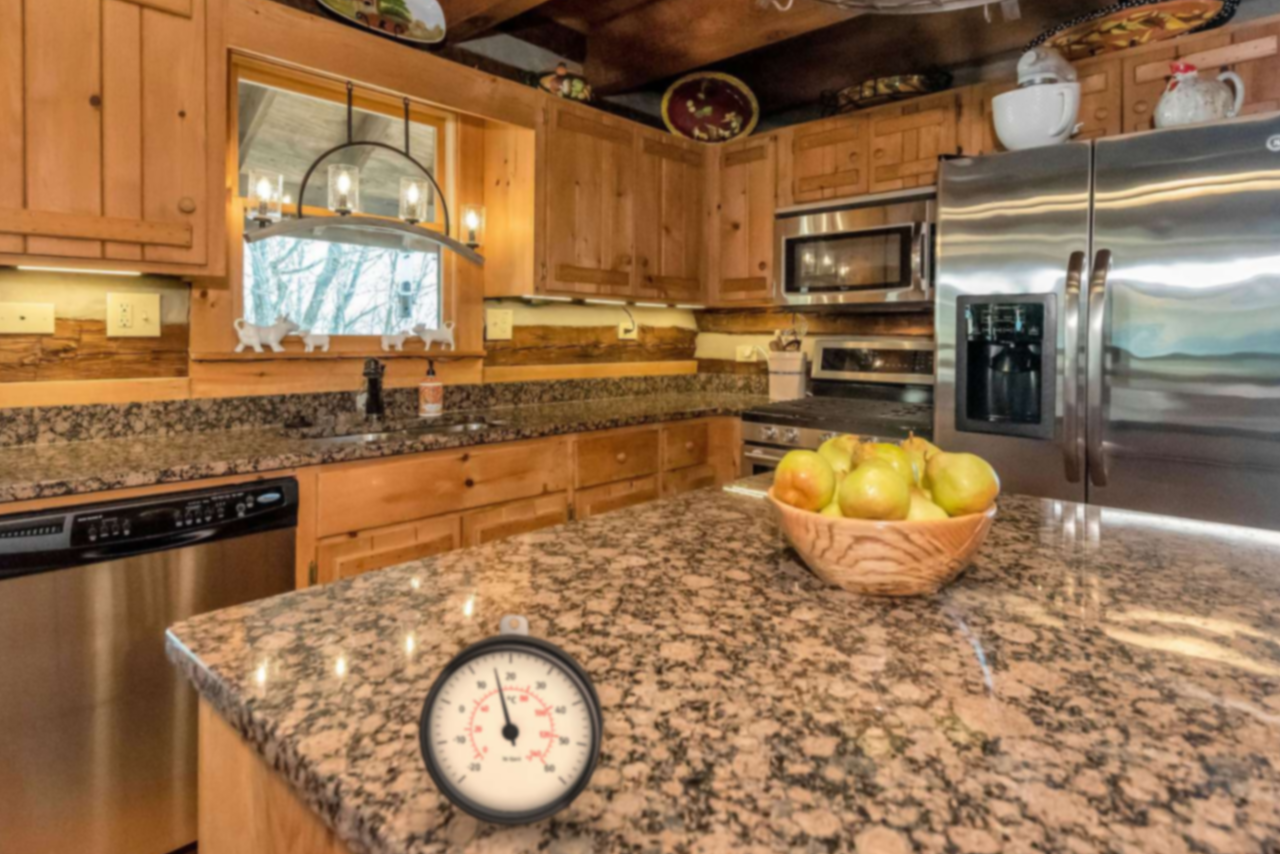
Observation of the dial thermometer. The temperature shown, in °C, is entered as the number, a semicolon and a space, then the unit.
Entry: 16; °C
